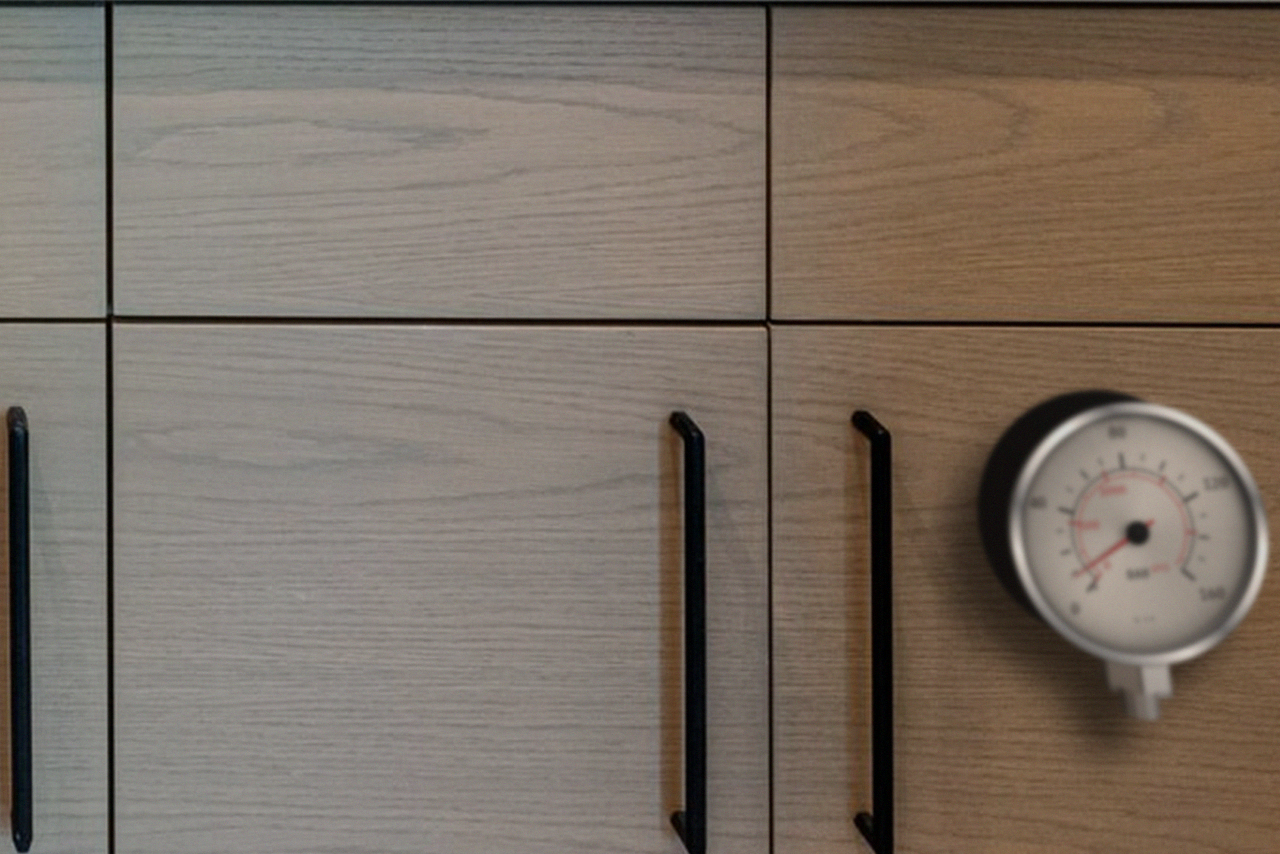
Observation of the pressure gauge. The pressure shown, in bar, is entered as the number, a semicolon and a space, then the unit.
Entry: 10; bar
